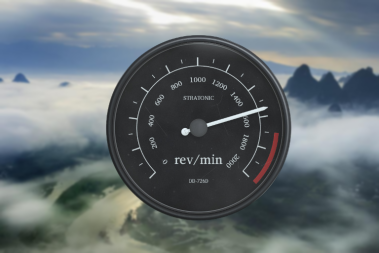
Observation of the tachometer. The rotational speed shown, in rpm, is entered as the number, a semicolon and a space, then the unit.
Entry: 1550; rpm
